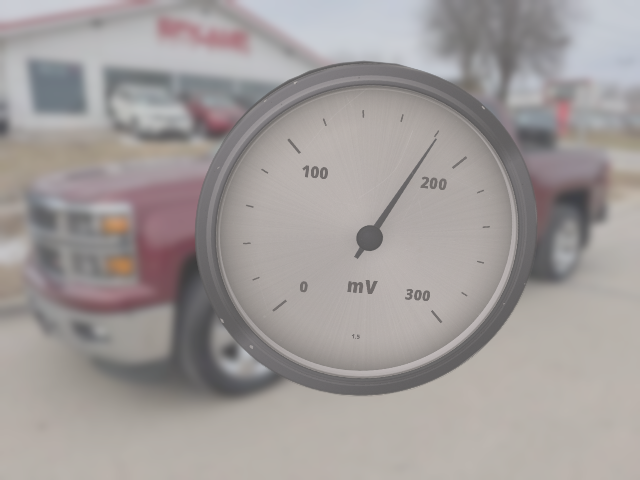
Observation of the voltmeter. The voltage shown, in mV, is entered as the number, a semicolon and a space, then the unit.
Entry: 180; mV
